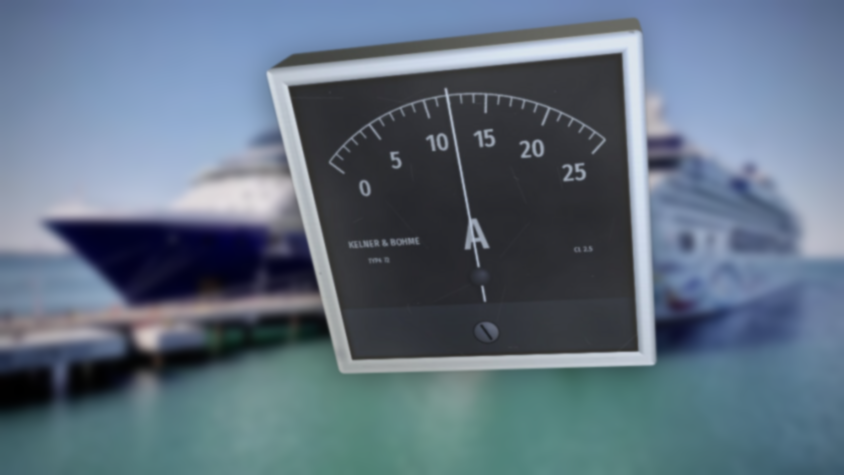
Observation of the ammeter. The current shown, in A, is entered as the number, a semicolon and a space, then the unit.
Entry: 12; A
